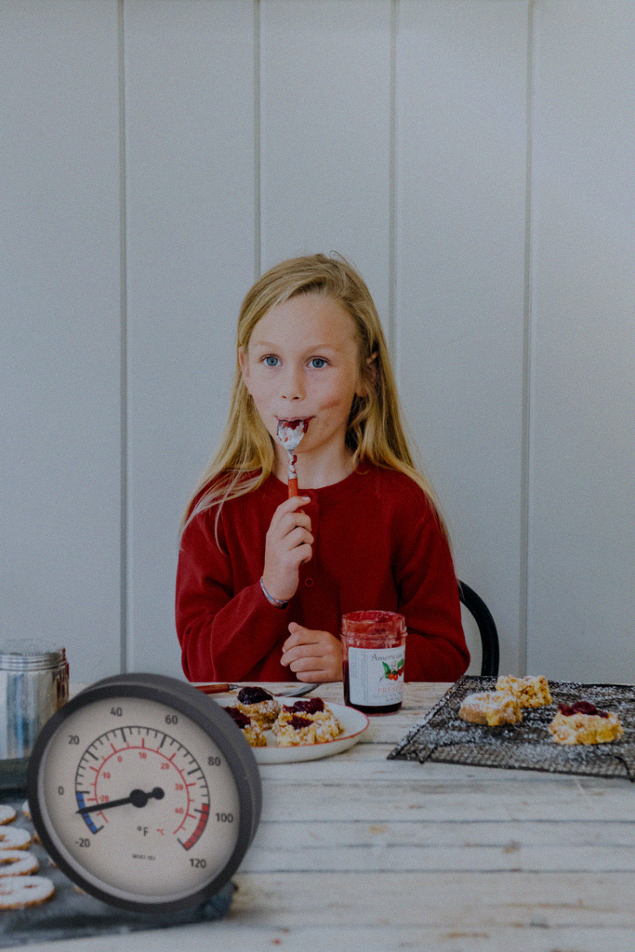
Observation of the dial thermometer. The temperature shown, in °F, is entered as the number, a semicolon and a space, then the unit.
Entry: -8; °F
